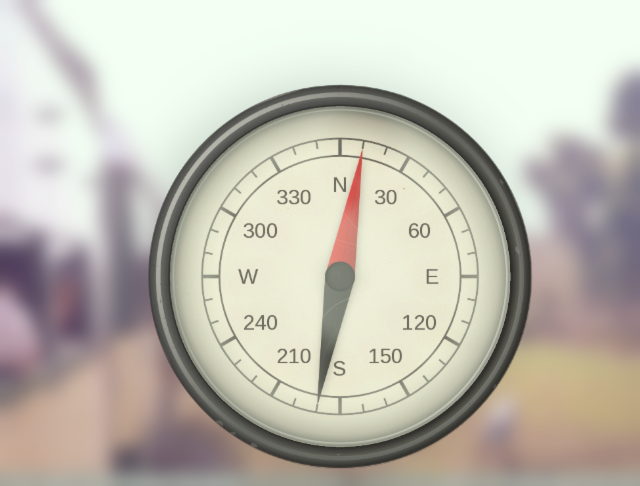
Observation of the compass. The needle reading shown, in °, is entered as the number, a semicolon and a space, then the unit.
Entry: 10; °
